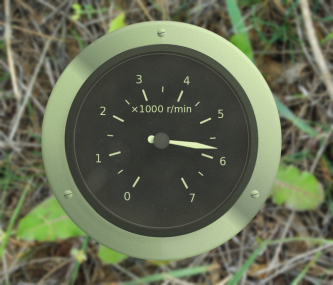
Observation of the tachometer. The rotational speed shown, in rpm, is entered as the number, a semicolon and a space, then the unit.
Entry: 5750; rpm
